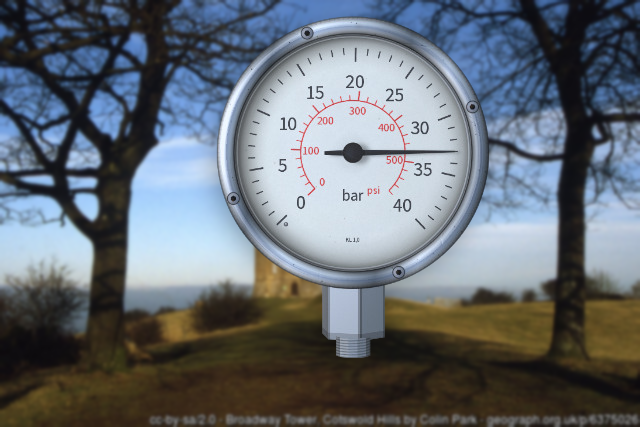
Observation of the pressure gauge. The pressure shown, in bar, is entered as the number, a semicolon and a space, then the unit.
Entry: 33; bar
